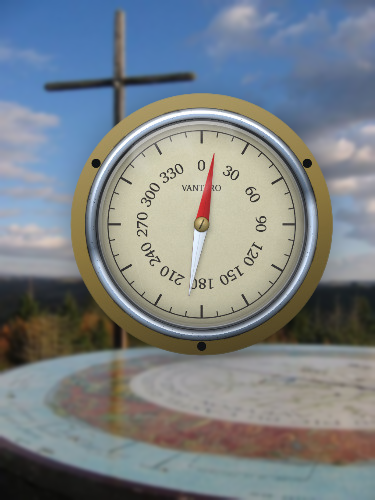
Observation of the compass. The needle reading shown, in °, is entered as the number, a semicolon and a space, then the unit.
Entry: 10; °
